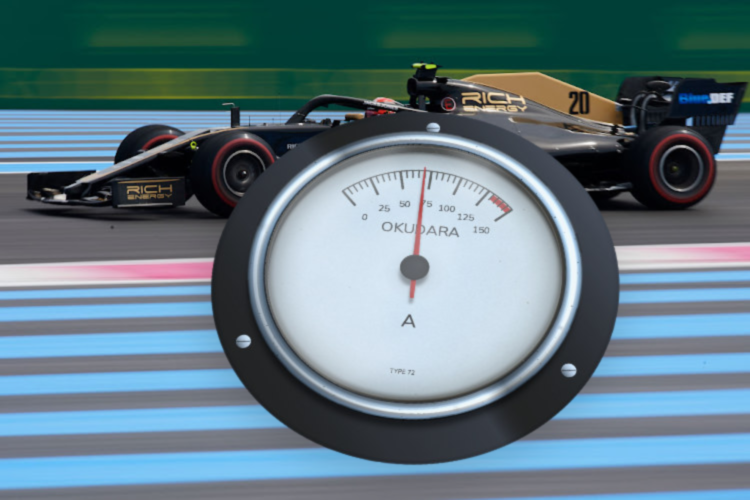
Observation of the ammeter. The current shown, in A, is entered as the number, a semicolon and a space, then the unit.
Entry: 70; A
